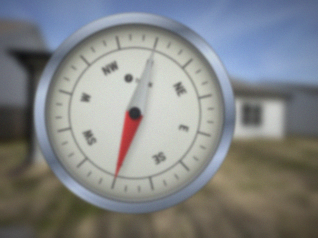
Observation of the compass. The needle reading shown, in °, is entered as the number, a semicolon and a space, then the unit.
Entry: 180; °
